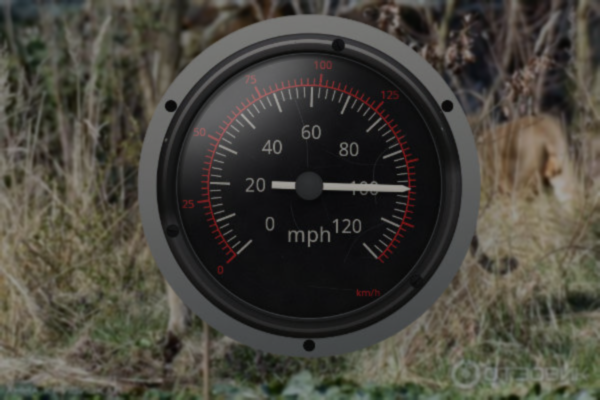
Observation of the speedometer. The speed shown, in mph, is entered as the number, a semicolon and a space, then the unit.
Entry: 100; mph
